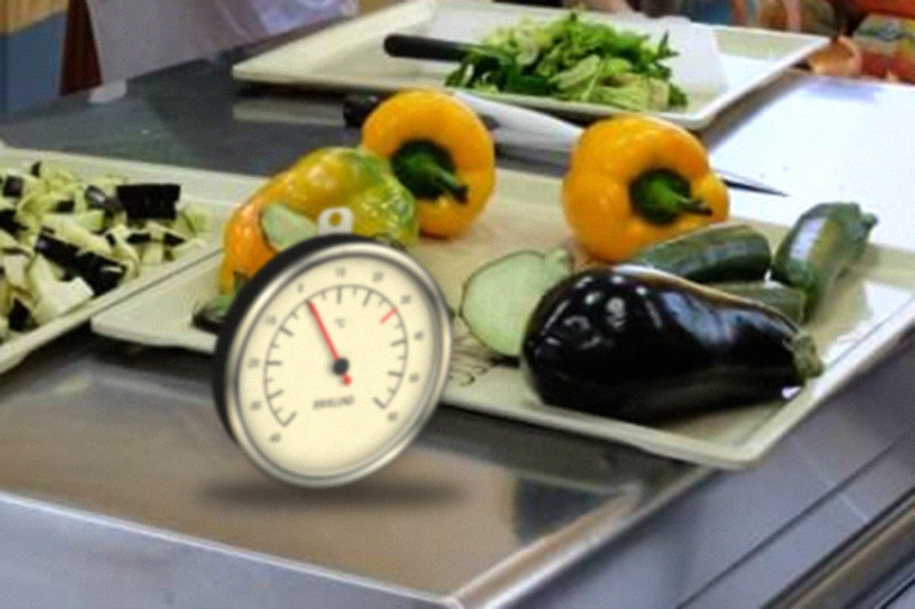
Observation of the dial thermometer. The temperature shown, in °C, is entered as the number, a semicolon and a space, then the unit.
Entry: 0; °C
